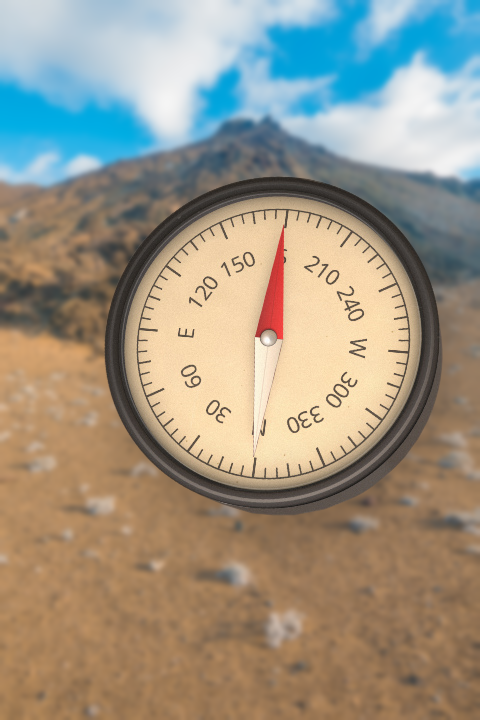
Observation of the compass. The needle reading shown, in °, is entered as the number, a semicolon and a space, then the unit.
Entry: 180; °
